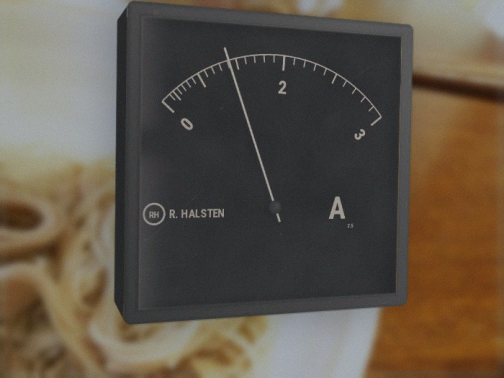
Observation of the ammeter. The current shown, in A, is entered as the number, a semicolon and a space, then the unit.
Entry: 1.4; A
